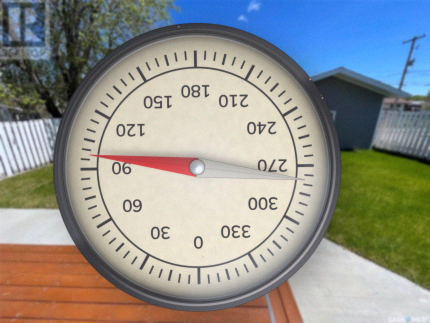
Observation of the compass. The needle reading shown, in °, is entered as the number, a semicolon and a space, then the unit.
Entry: 97.5; °
